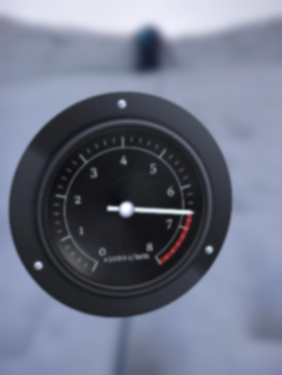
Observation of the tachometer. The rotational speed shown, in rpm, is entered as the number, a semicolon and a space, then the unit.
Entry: 6600; rpm
